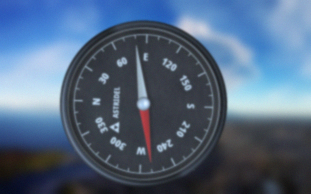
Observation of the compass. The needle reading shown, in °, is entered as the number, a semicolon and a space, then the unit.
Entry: 260; °
